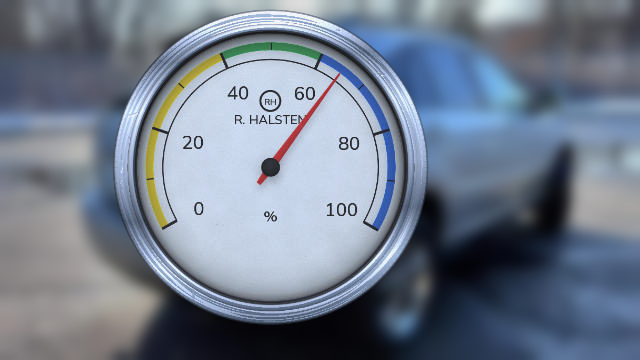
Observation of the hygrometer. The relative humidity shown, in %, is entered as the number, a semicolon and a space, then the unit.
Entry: 65; %
